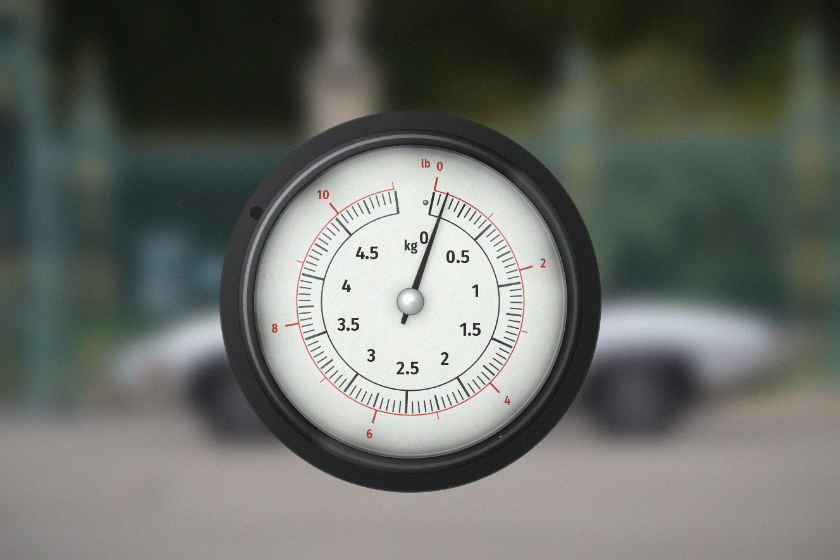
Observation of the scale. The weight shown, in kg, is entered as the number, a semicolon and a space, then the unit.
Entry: 0.1; kg
